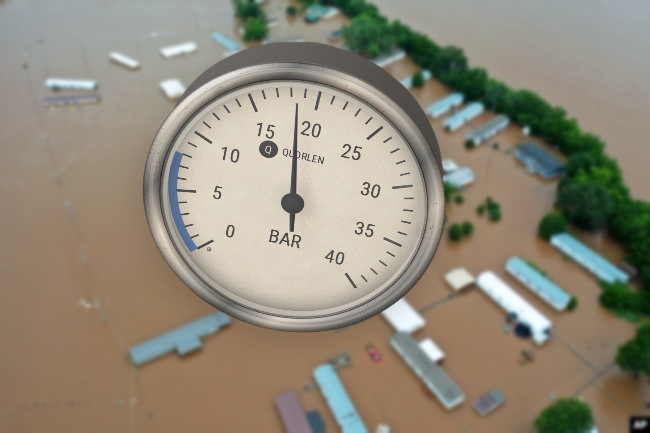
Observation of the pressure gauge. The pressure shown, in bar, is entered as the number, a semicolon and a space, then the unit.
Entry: 18.5; bar
